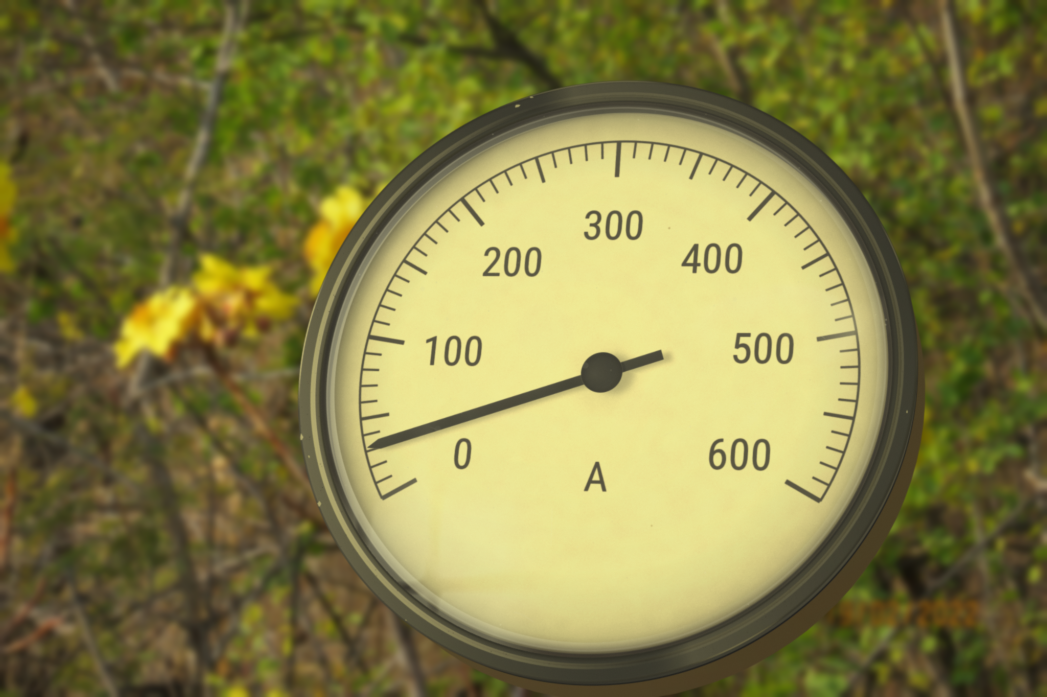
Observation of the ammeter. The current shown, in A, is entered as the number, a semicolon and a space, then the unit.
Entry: 30; A
